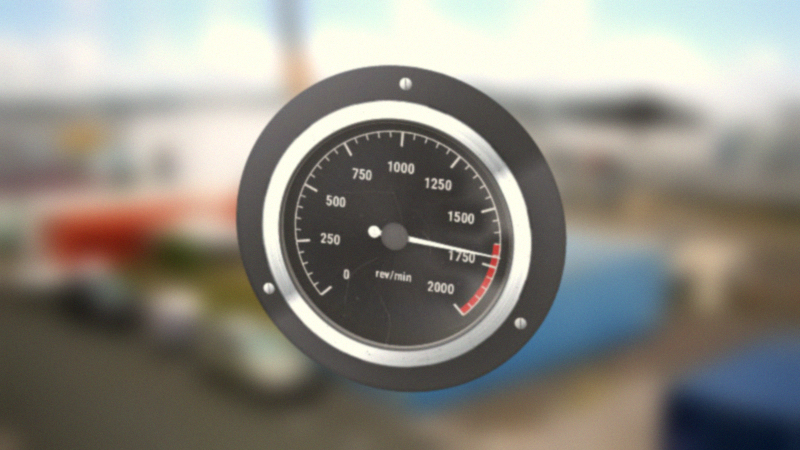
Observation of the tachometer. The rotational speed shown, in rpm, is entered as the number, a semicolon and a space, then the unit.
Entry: 1700; rpm
